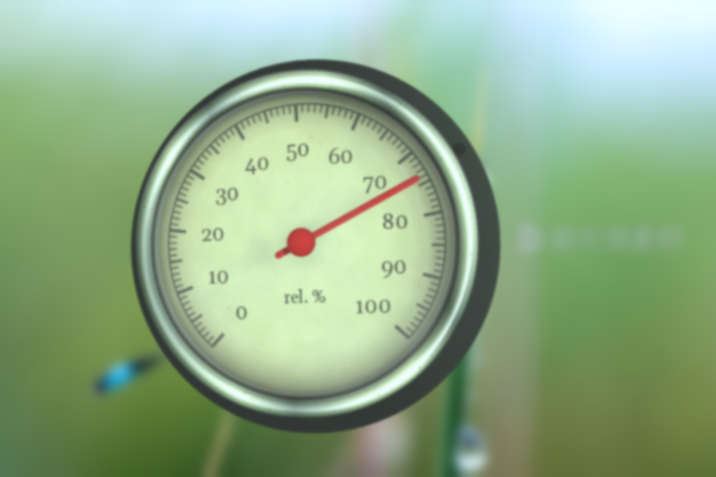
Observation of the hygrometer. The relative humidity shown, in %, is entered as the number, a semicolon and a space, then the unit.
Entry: 74; %
